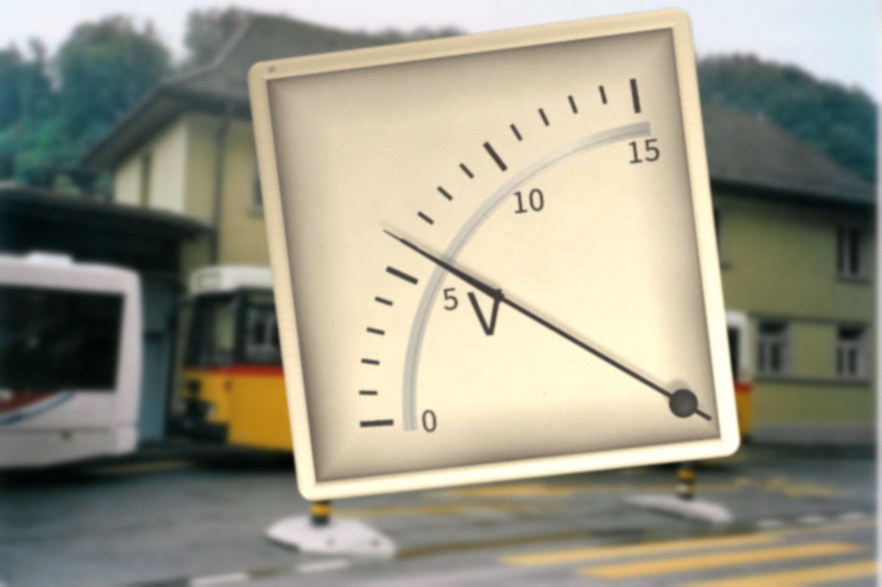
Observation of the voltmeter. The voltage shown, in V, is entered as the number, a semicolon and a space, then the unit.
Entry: 6; V
